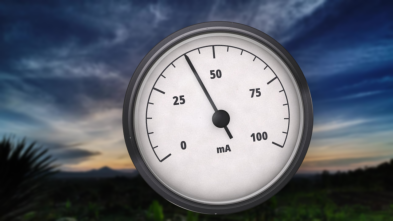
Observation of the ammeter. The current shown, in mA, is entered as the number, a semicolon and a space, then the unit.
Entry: 40; mA
